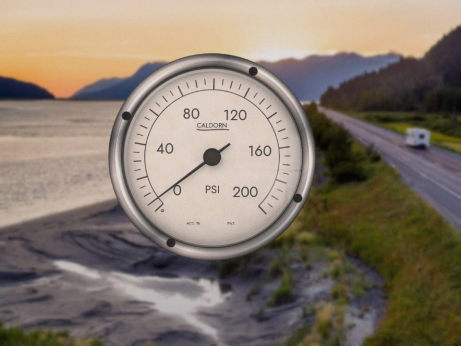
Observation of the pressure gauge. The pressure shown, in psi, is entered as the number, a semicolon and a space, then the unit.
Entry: 5; psi
